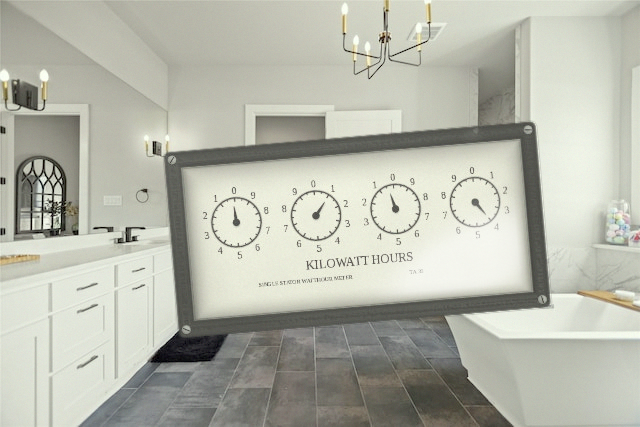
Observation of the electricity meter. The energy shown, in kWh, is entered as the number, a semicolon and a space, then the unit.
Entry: 104; kWh
